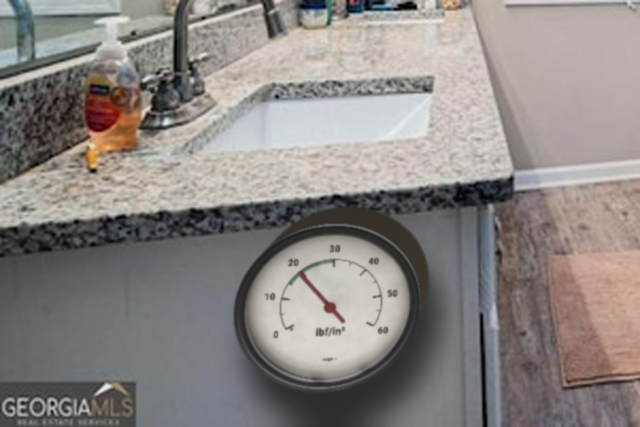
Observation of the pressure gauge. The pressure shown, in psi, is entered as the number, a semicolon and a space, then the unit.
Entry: 20; psi
